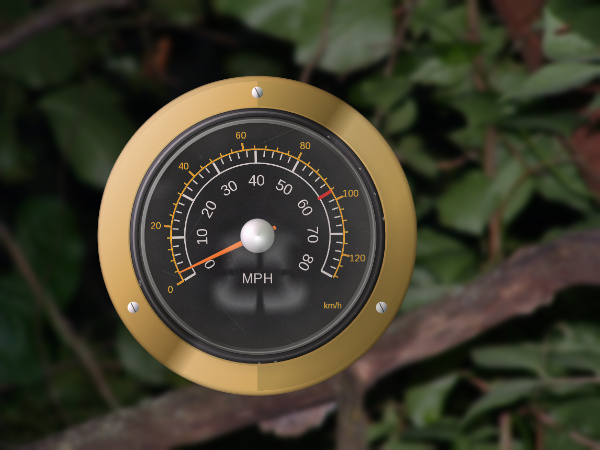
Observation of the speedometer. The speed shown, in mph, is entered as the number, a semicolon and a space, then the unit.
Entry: 2; mph
